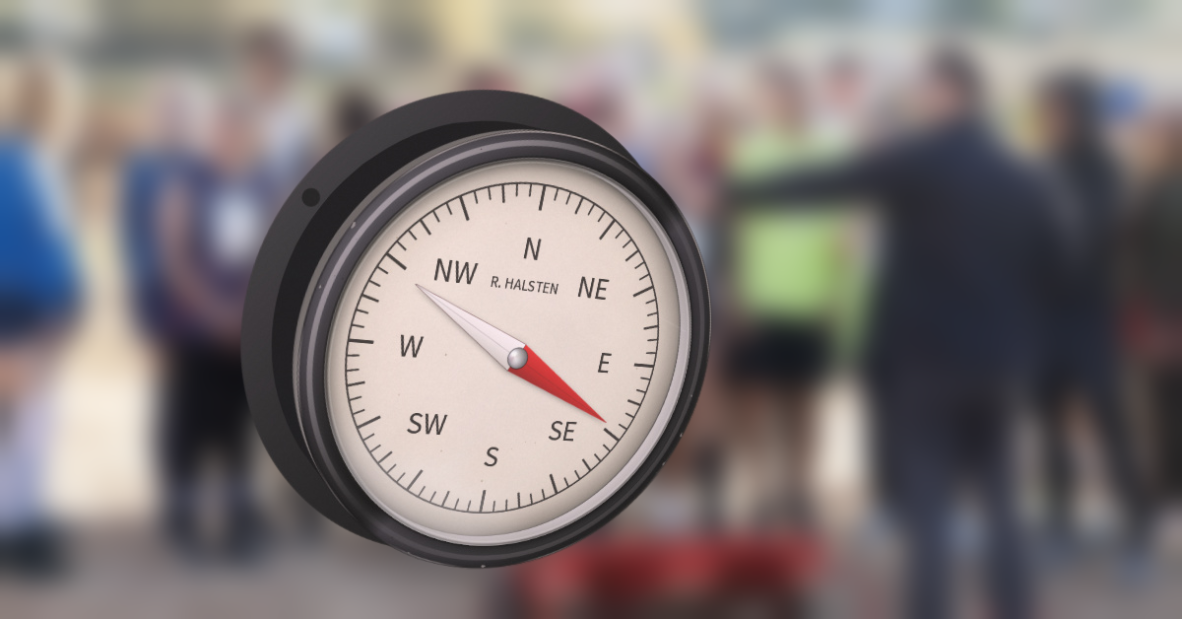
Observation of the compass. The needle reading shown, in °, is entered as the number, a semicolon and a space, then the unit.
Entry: 117.5; °
